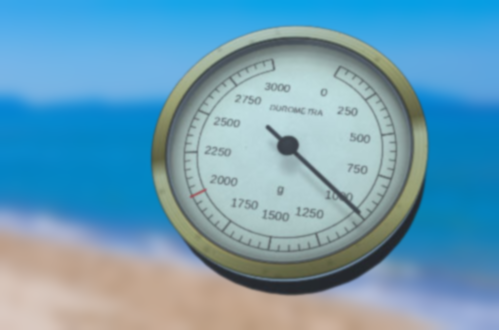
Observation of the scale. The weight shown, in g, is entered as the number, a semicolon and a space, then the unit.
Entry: 1000; g
